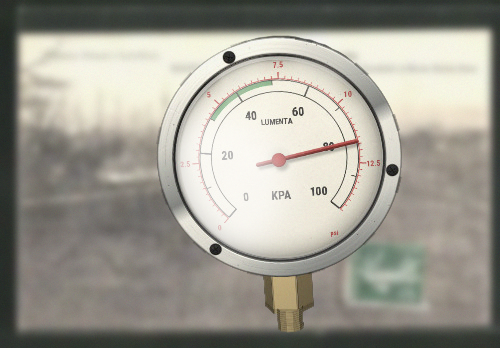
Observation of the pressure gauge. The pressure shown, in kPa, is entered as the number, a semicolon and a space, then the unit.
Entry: 80; kPa
